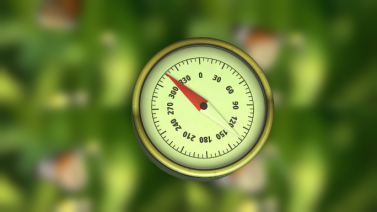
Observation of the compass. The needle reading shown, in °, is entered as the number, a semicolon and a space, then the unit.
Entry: 315; °
